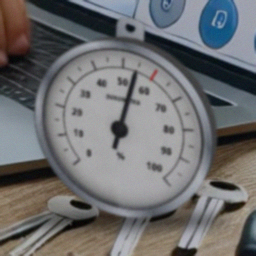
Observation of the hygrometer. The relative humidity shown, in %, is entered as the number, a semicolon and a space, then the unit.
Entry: 55; %
